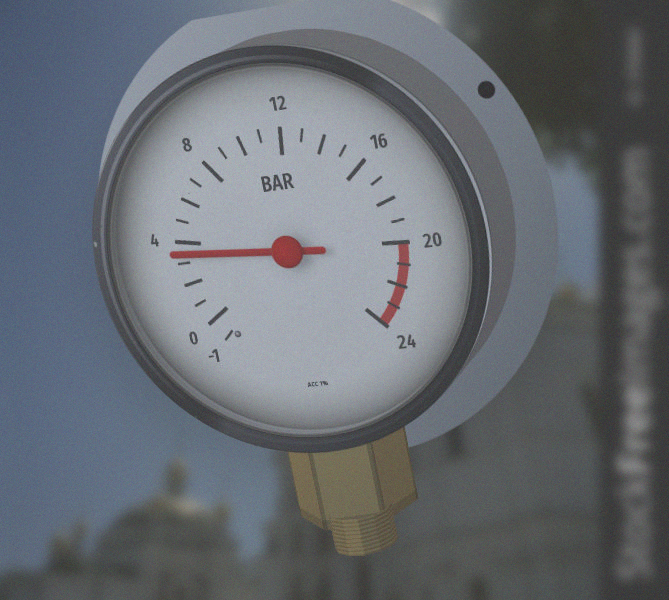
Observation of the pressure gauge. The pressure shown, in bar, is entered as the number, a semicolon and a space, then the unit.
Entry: 3.5; bar
